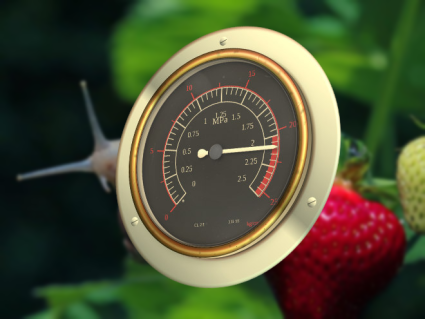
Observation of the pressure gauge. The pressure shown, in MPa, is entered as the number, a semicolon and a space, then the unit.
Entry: 2.1; MPa
